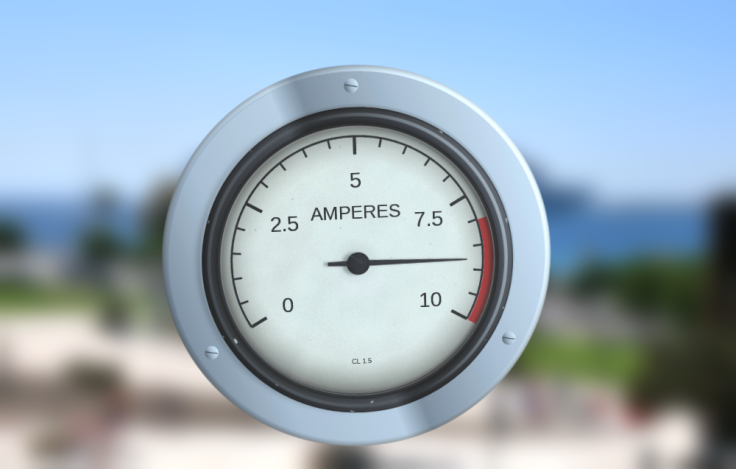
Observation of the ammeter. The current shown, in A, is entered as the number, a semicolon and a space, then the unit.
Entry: 8.75; A
